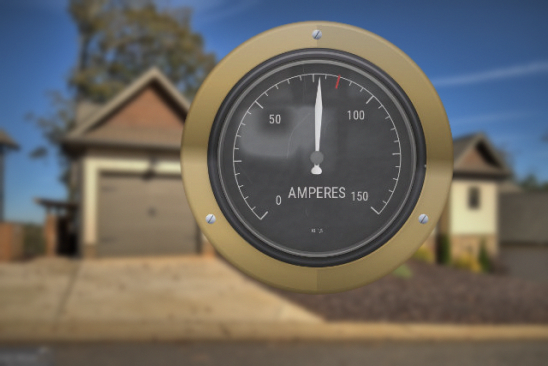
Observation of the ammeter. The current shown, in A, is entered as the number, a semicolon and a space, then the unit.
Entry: 77.5; A
